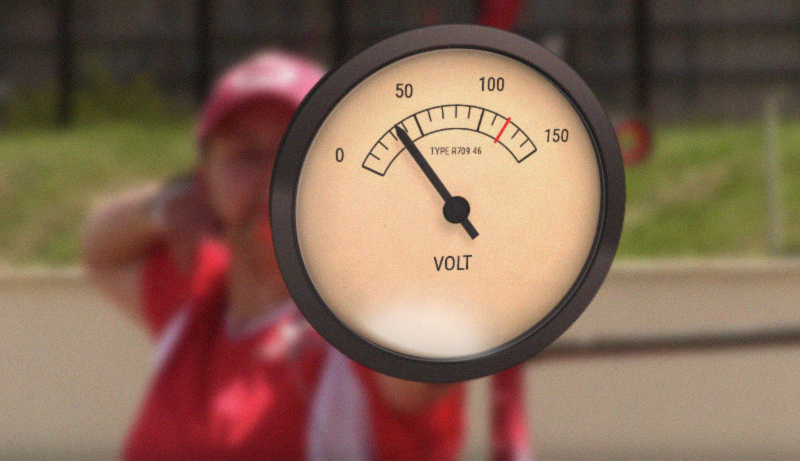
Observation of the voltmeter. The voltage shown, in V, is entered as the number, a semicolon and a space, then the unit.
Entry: 35; V
